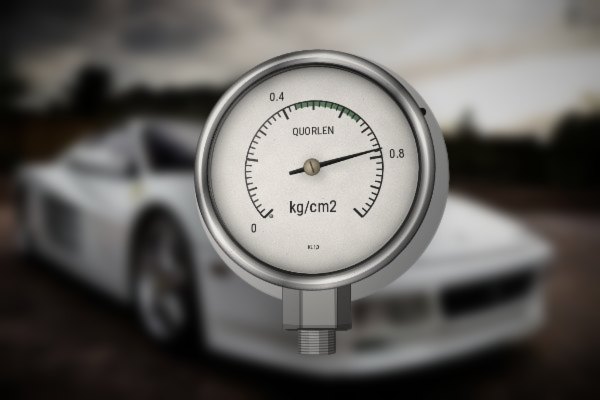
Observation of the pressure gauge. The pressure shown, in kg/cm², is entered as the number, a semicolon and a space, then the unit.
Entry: 0.78; kg/cm²
